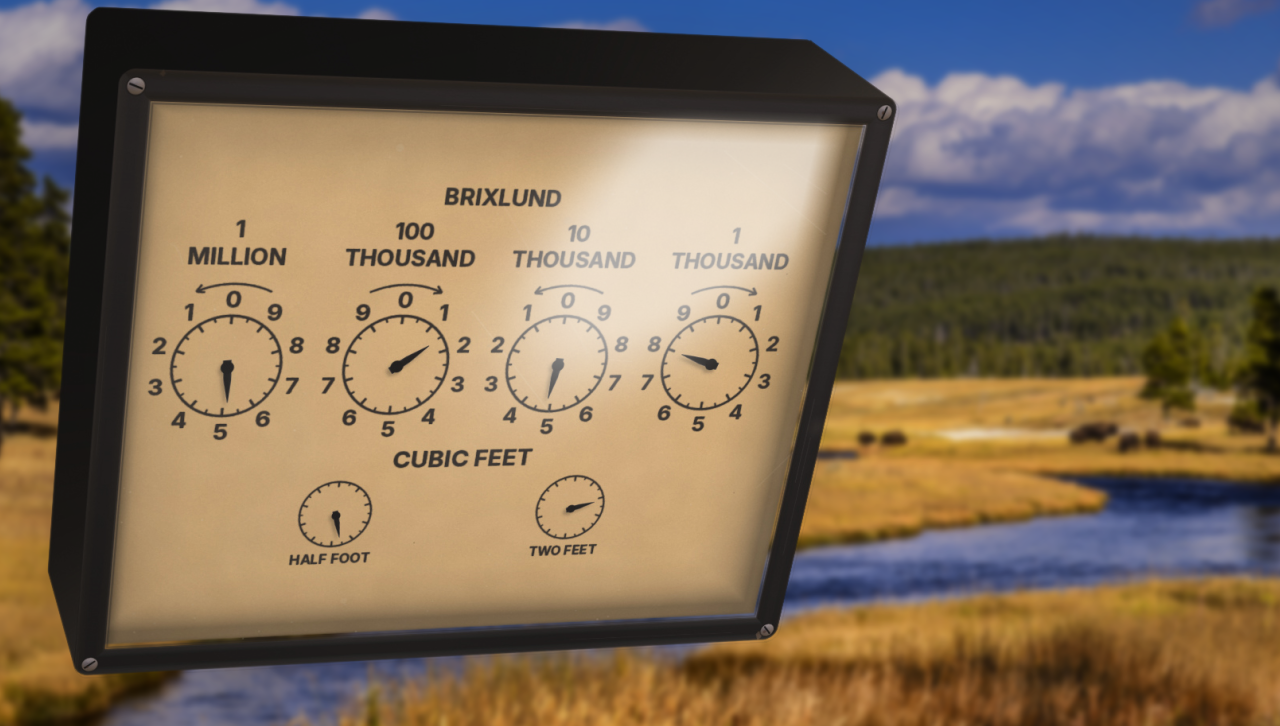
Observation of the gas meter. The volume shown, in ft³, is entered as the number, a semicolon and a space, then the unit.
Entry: 514800; ft³
